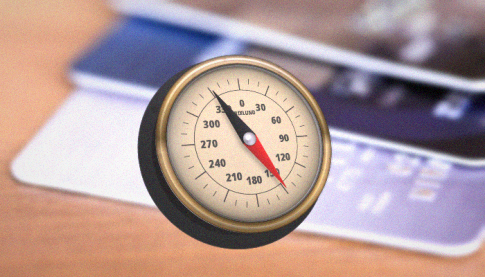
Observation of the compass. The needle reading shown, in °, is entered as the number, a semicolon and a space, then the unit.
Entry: 150; °
